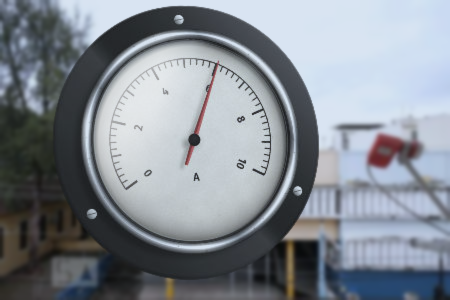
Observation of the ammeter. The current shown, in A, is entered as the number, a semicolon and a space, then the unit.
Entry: 6; A
